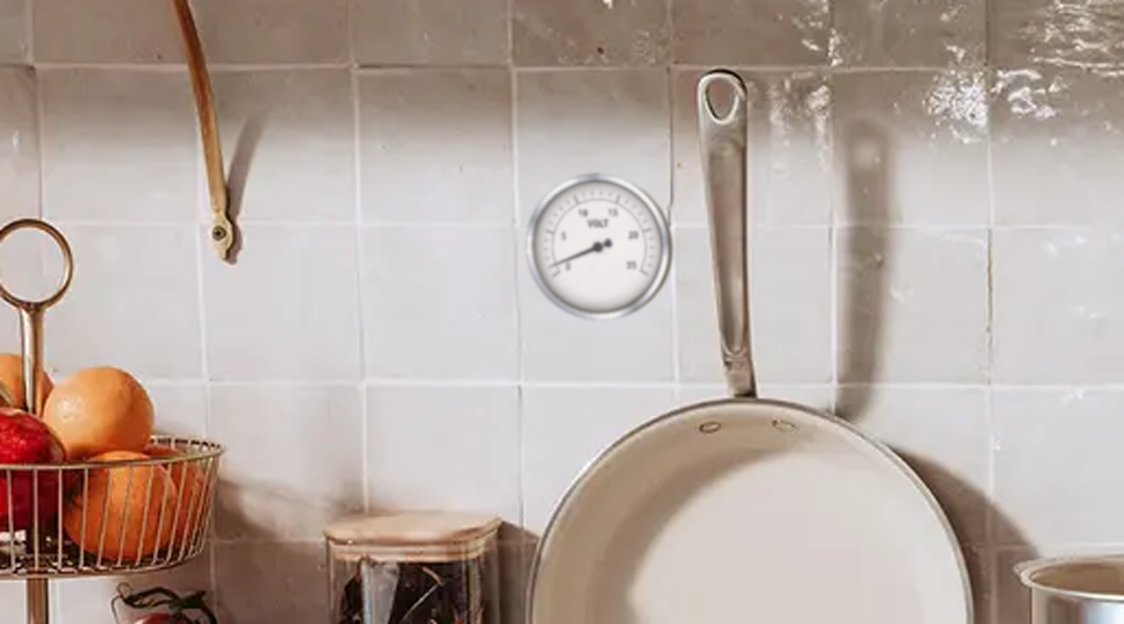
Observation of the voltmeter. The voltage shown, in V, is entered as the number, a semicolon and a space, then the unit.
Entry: 1; V
